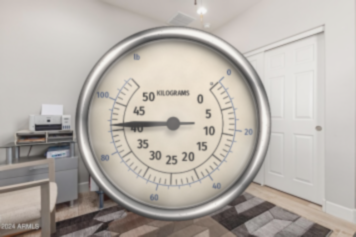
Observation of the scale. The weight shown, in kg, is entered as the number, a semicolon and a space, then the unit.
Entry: 41; kg
